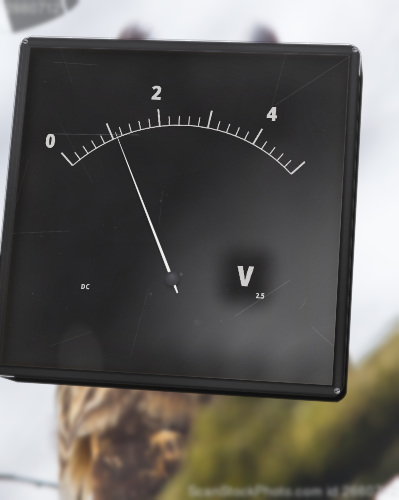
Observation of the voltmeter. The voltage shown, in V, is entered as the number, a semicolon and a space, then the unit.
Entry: 1.1; V
